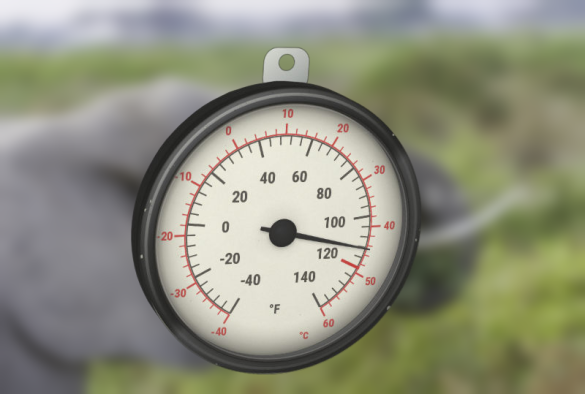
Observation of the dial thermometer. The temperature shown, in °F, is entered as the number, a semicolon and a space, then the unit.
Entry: 112; °F
